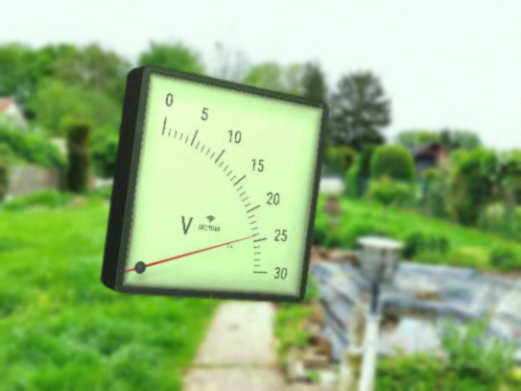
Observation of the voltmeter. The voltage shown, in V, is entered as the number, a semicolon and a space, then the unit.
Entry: 24; V
